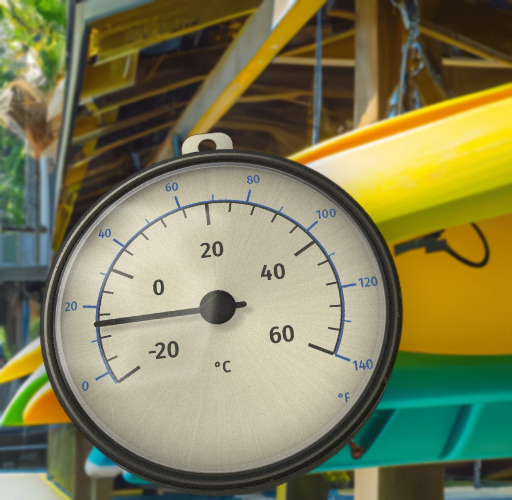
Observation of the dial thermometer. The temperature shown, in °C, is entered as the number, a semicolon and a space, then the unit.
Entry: -10; °C
